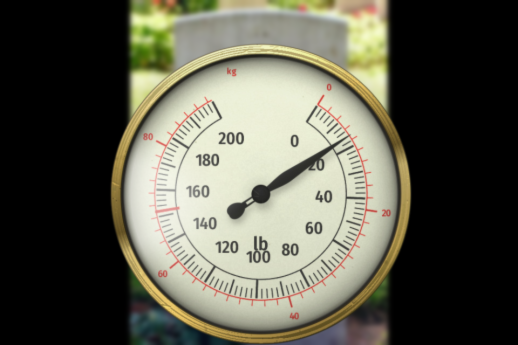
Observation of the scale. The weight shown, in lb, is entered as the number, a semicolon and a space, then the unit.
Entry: 16; lb
